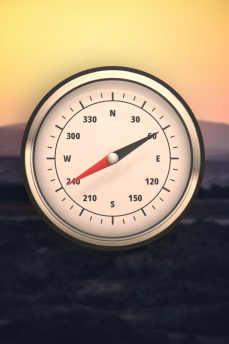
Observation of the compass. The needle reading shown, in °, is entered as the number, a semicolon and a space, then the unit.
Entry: 240; °
